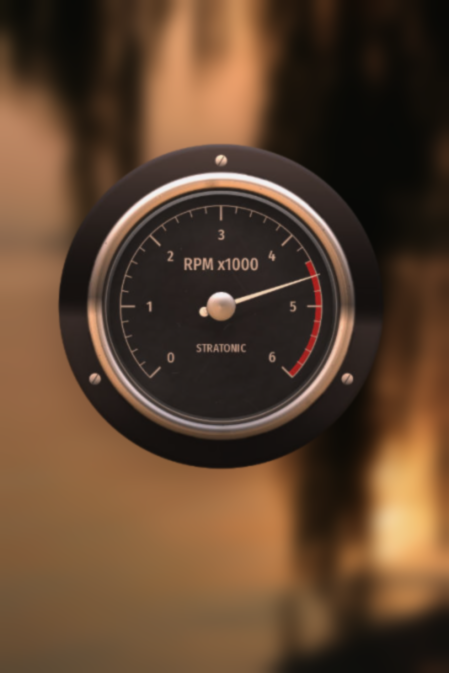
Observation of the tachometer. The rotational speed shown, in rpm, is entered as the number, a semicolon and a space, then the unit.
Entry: 4600; rpm
